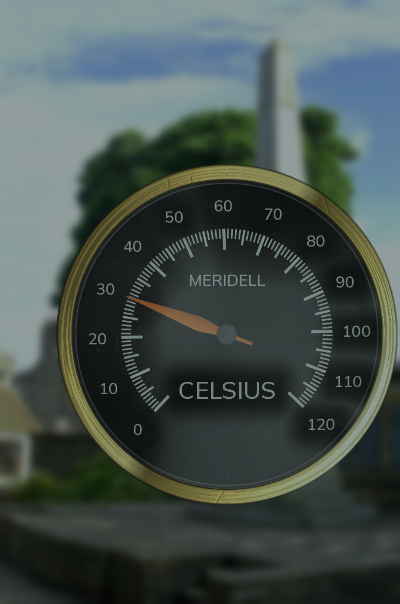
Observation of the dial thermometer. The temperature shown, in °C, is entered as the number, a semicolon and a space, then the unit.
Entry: 30; °C
